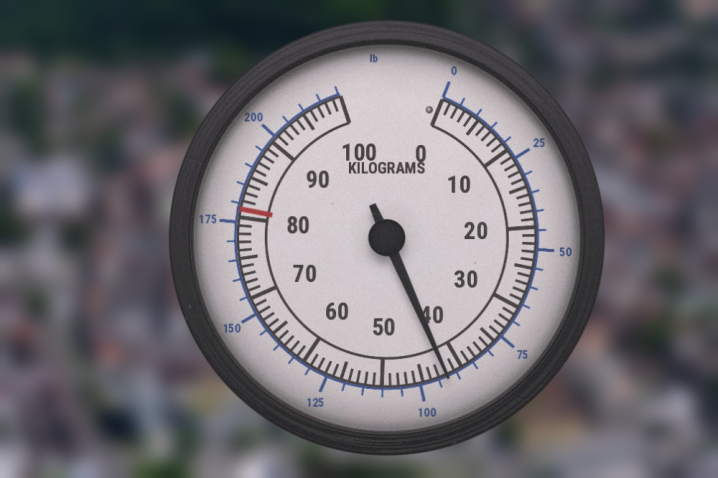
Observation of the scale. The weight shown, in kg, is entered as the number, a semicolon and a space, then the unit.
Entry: 42; kg
